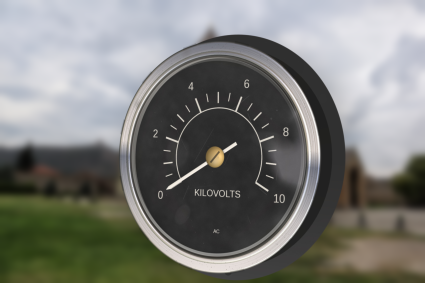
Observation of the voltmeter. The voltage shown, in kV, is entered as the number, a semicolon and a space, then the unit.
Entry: 0; kV
